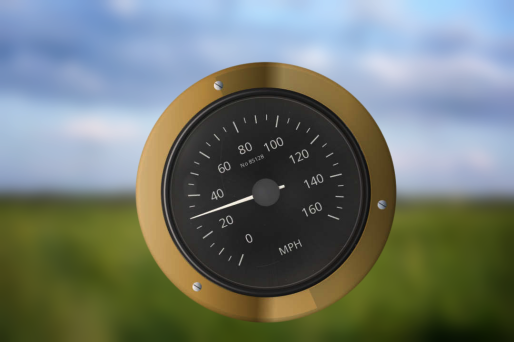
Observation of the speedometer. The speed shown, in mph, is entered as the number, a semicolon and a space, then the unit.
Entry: 30; mph
